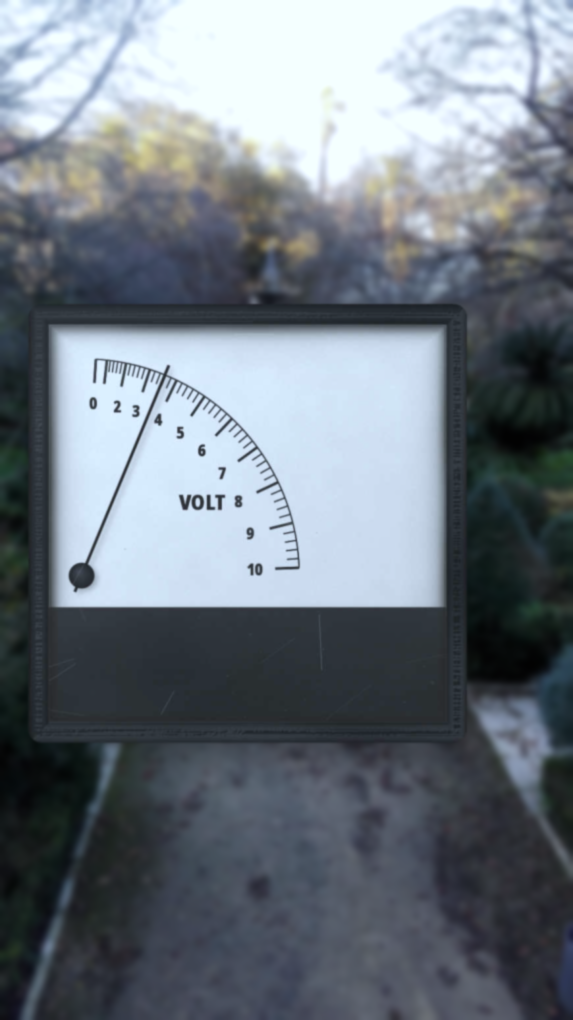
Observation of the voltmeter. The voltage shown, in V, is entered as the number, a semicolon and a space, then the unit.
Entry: 3.6; V
